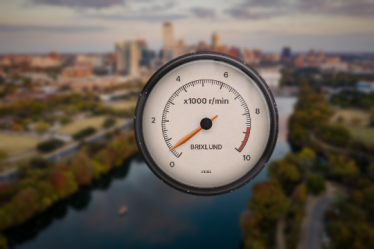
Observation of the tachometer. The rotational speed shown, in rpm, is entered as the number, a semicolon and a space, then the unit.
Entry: 500; rpm
